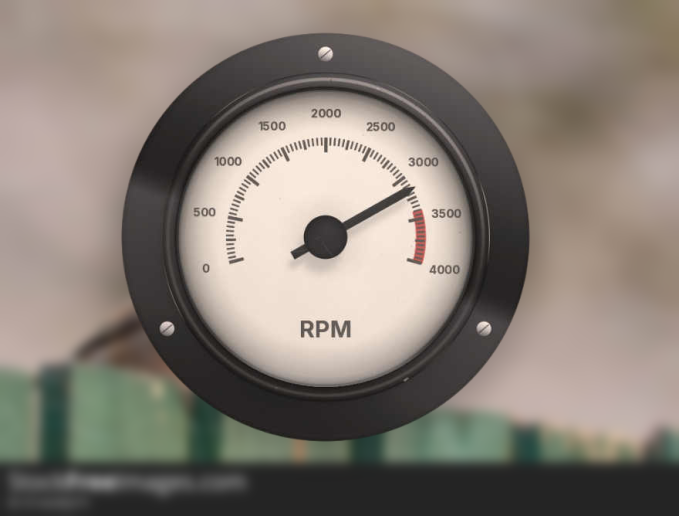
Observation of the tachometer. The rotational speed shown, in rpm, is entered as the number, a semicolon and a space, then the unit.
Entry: 3150; rpm
